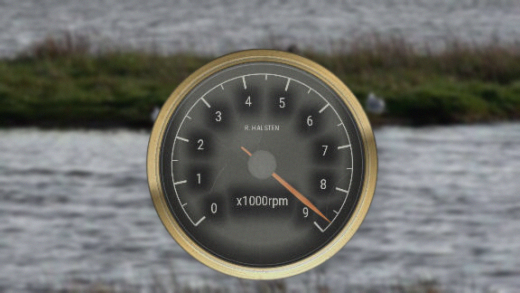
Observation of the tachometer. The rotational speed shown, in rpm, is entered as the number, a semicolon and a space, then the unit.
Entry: 8750; rpm
